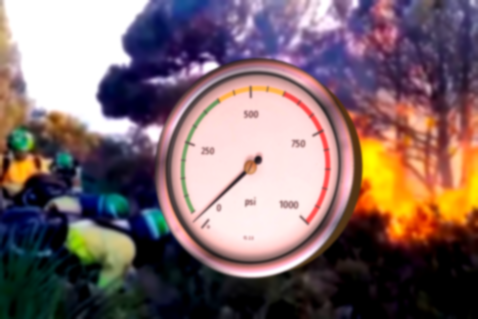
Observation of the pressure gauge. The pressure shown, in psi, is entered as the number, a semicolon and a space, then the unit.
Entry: 25; psi
